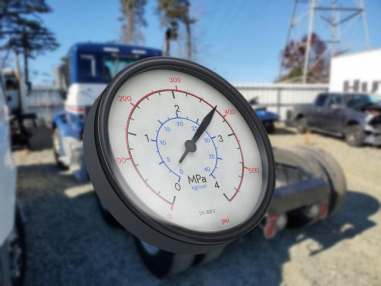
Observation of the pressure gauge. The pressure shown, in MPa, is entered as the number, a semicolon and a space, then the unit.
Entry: 2.6; MPa
